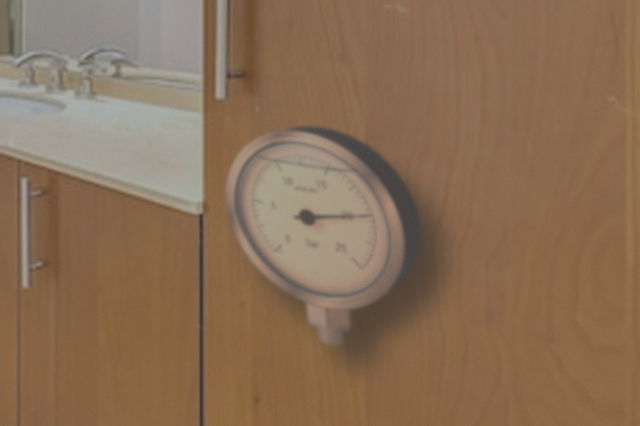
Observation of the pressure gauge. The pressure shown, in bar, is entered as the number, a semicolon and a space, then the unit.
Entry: 20; bar
